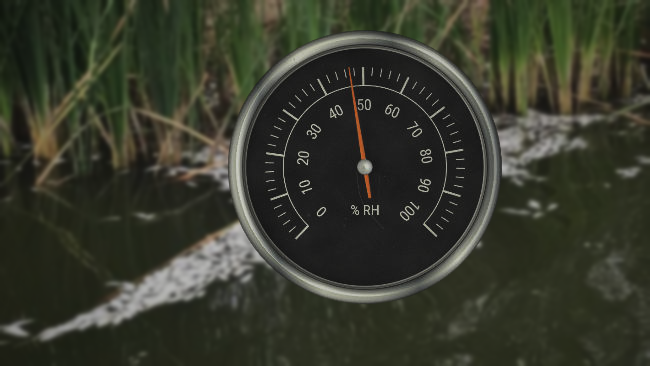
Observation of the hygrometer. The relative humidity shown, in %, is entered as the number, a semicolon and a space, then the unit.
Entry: 47; %
